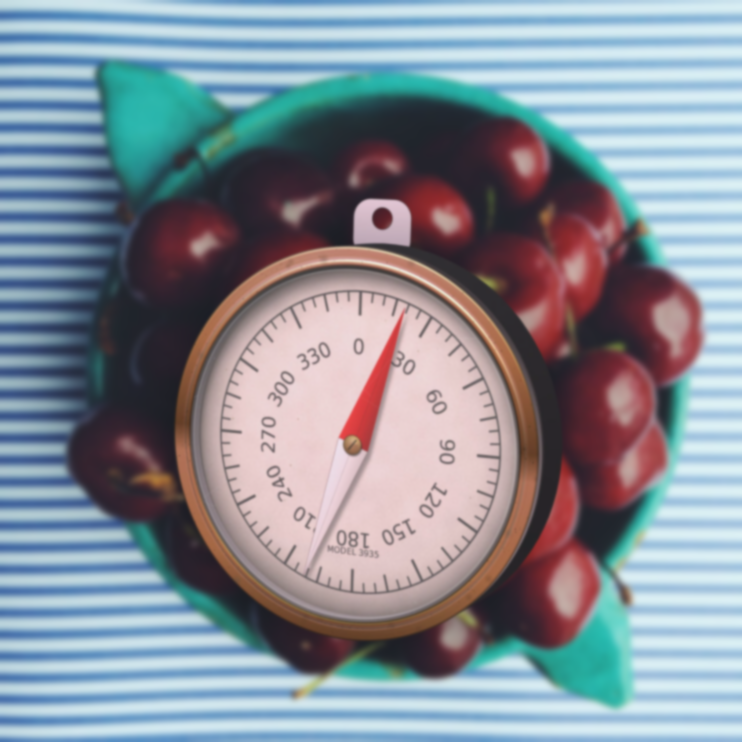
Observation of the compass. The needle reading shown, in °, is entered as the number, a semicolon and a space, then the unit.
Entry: 20; °
